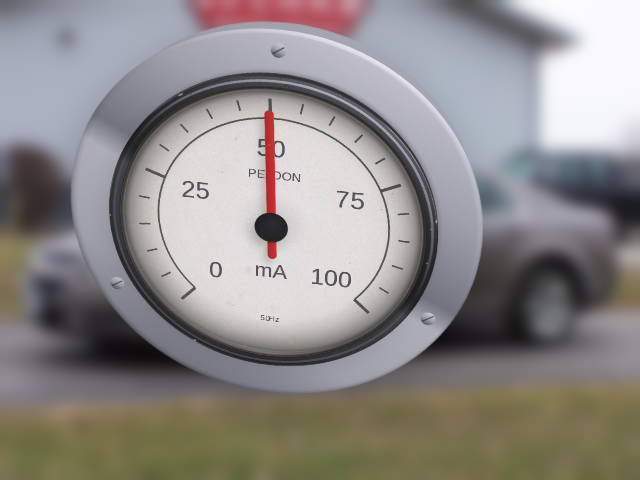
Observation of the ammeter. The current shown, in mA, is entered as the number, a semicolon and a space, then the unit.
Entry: 50; mA
